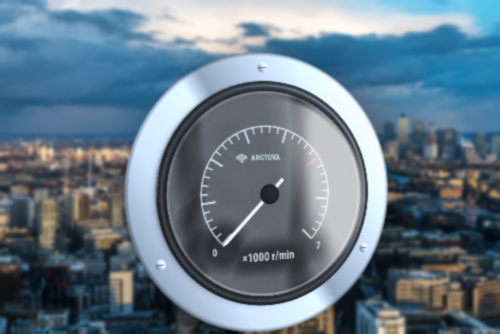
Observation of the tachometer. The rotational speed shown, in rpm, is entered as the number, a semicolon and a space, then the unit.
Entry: 0; rpm
